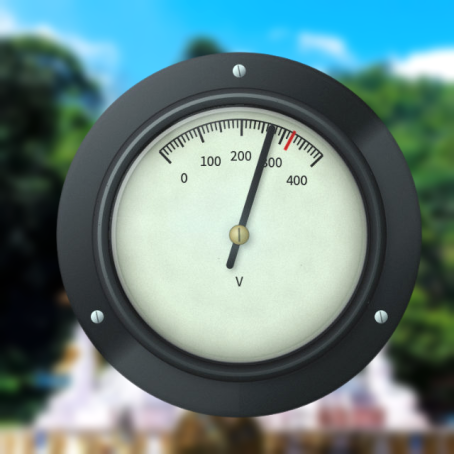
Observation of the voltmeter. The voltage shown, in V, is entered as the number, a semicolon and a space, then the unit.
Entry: 270; V
